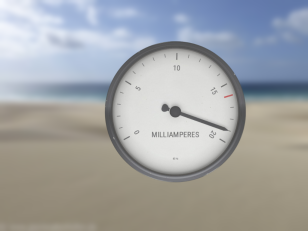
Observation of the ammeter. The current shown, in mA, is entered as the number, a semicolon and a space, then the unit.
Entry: 19; mA
